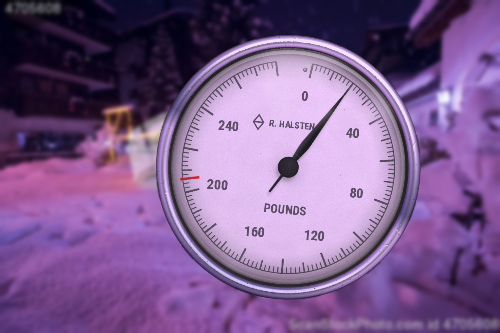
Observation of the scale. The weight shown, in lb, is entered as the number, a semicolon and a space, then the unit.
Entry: 20; lb
